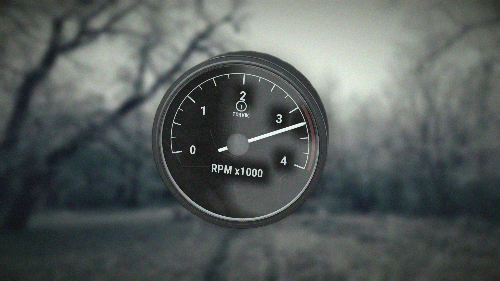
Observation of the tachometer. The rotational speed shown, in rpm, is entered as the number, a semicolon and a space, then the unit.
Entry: 3250; rpm
